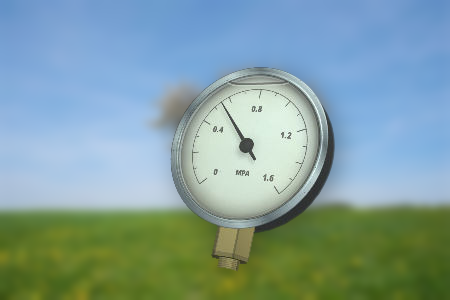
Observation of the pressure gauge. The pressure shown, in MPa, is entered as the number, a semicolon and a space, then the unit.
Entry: 0.55; MPa
